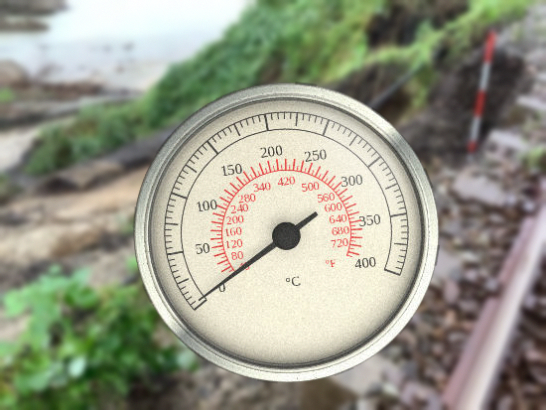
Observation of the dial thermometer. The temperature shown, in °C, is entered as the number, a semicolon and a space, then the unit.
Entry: 5; °C
